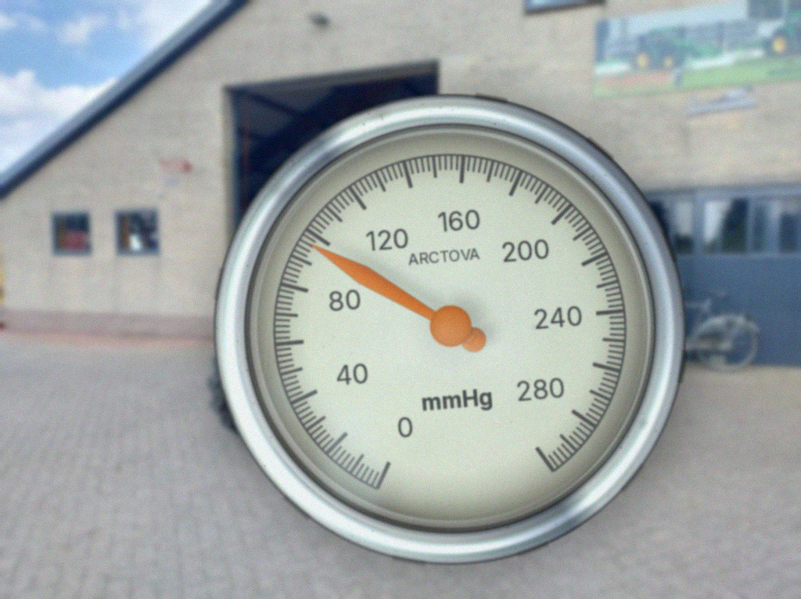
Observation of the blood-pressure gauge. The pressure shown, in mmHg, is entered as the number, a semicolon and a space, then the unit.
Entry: 96; mmHg
